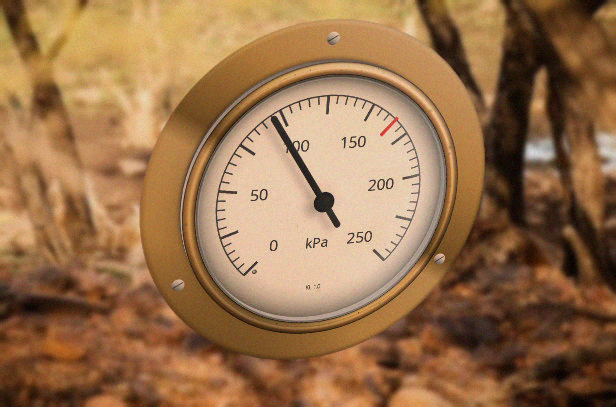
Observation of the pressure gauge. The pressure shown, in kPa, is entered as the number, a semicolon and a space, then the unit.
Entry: 95; kPa
